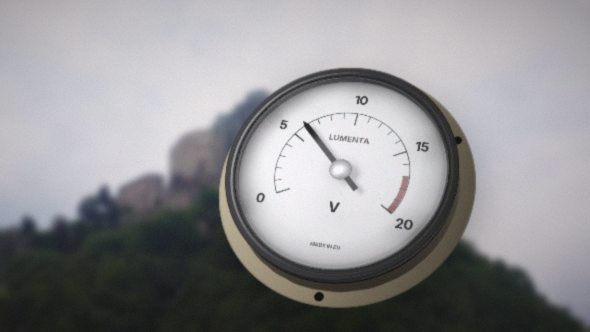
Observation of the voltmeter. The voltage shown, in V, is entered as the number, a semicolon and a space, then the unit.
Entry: 6; V
